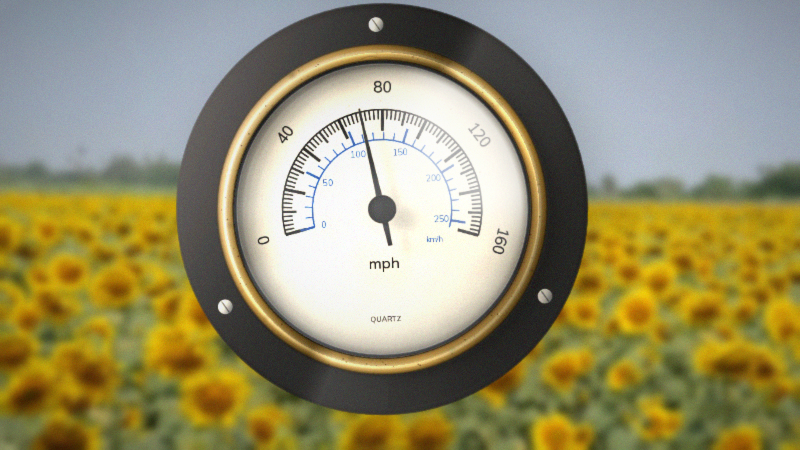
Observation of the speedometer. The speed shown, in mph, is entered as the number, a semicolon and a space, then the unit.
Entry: 70; mph
